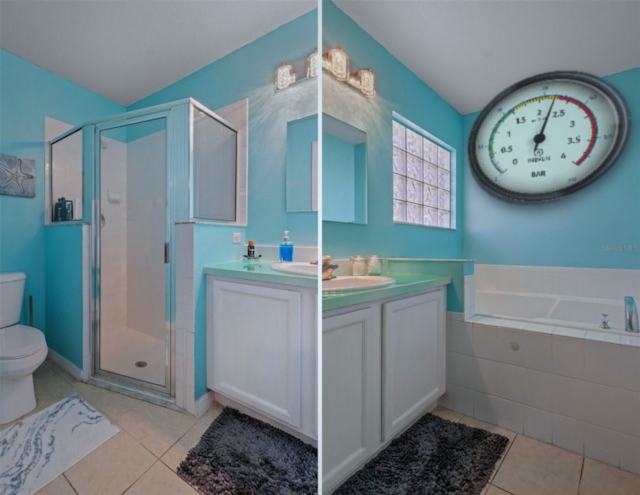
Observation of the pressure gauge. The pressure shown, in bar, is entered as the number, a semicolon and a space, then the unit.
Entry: 2.25; bar
